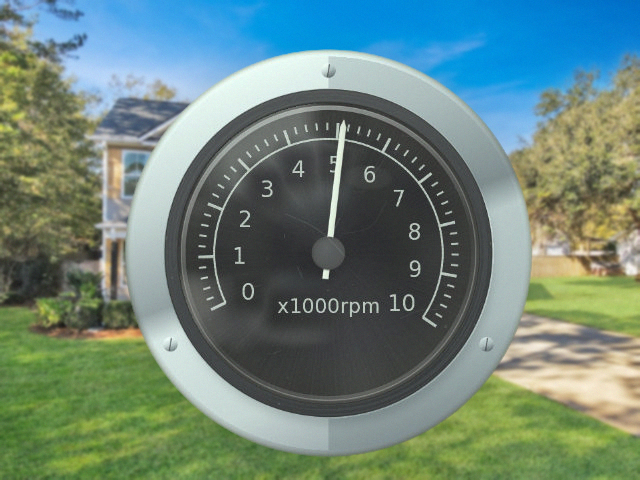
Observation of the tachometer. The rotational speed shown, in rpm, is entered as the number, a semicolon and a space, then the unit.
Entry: 5100; rpm
